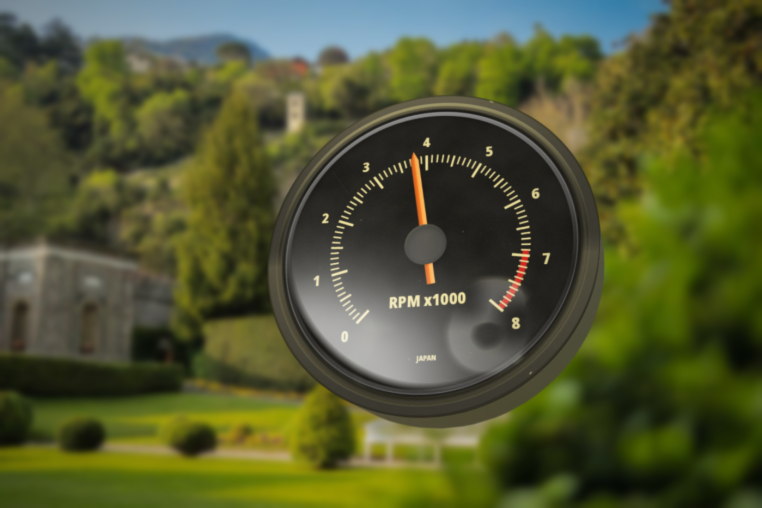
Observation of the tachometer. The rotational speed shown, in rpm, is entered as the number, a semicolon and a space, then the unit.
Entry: 3800; rpm
